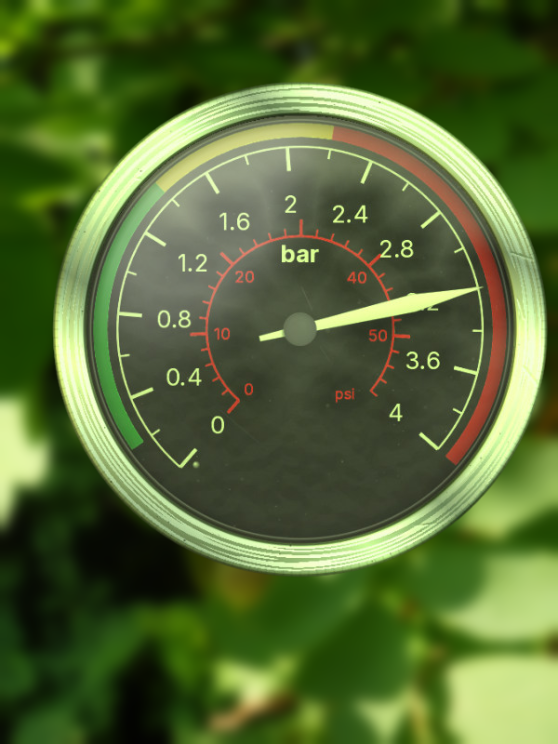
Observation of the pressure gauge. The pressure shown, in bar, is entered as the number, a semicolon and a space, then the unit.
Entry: 3.2; bar
